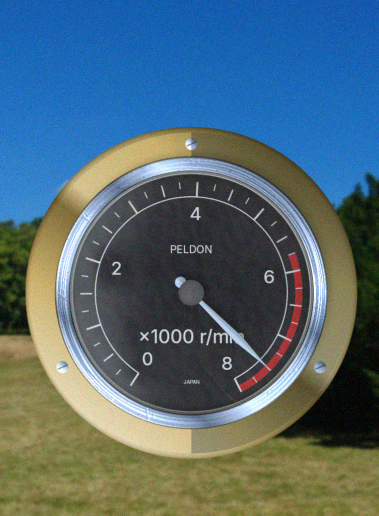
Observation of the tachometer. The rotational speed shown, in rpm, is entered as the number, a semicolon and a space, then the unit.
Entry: 7500; rpm
